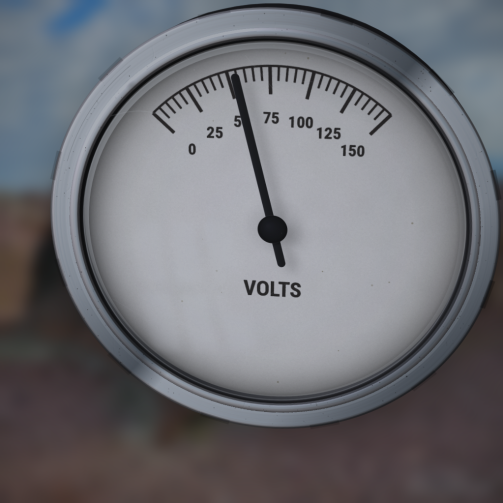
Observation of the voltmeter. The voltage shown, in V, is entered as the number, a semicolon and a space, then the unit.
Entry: 55; V
